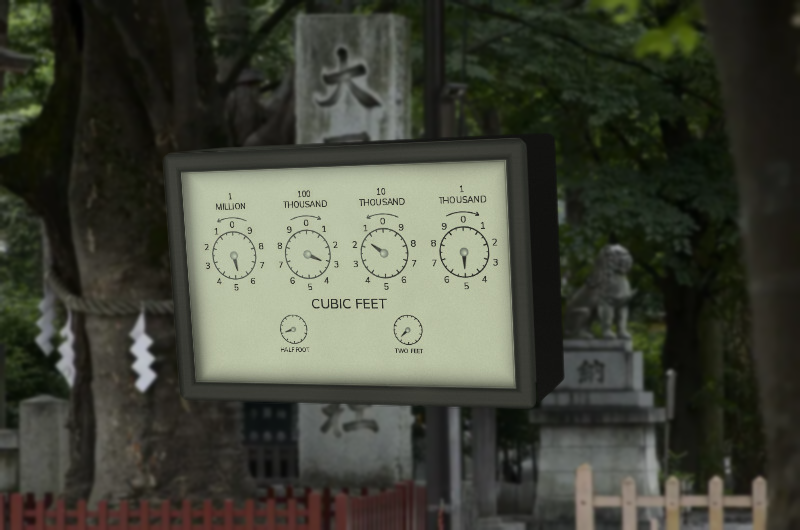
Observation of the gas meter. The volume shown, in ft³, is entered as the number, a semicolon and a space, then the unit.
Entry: 531500; ft³
